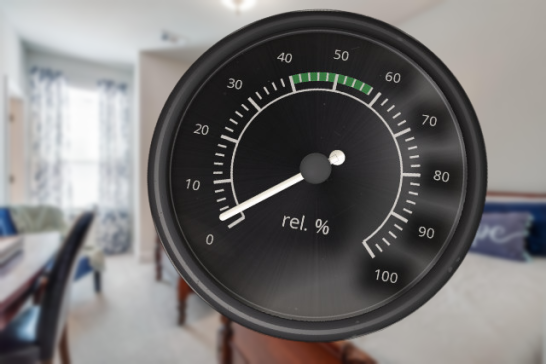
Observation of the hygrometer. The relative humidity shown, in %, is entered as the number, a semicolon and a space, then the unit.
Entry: 2; %
